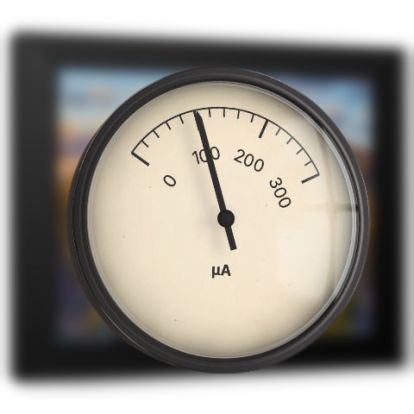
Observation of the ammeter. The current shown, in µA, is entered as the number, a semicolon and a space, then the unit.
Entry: 100; µA
